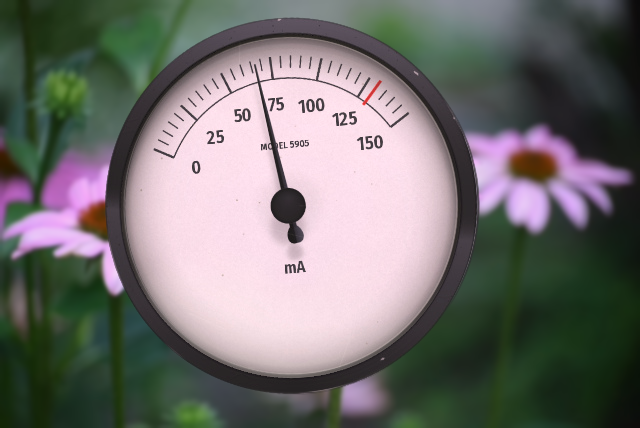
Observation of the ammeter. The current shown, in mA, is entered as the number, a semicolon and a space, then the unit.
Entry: 67.5; mA
